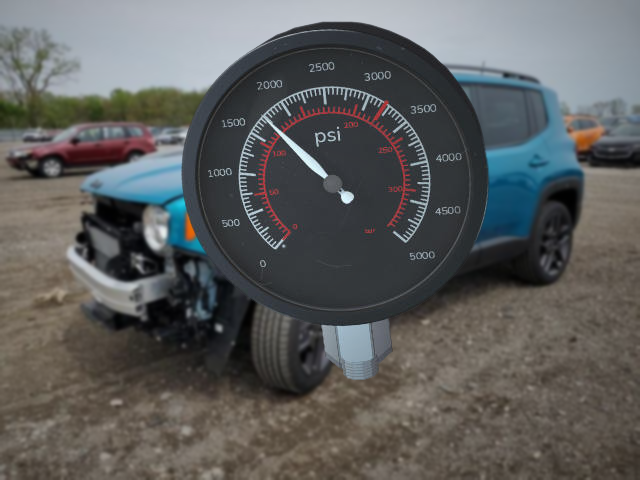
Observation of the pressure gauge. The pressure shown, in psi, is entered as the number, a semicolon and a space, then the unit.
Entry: 1750; psi
